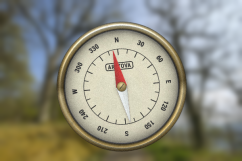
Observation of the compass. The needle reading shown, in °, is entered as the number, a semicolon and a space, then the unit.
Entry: 352.5; °
